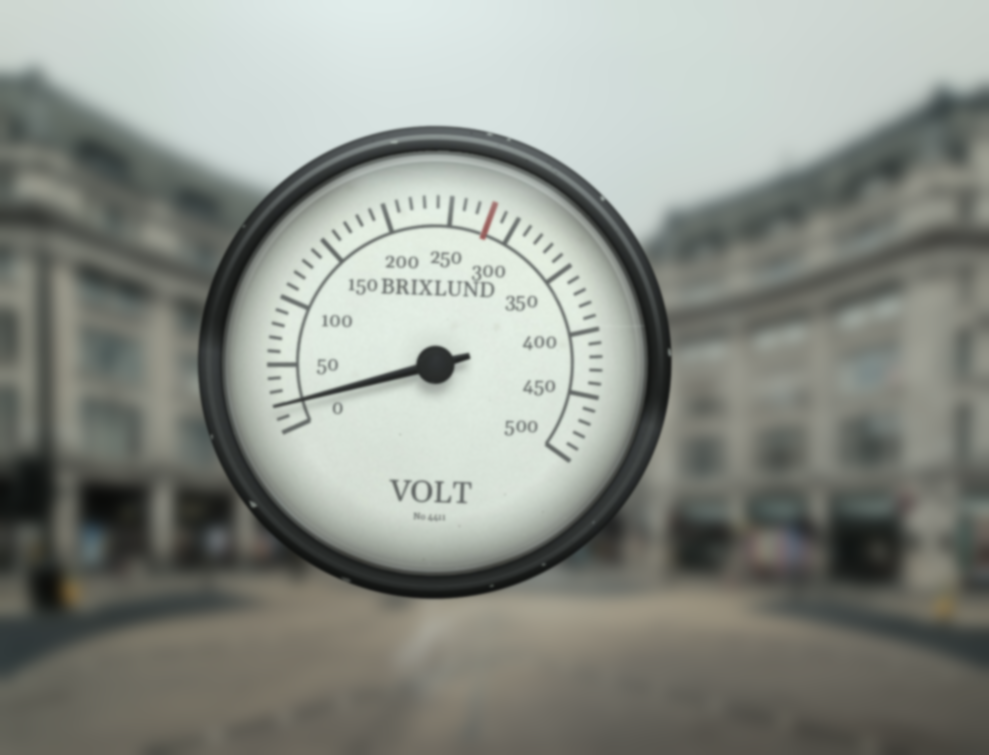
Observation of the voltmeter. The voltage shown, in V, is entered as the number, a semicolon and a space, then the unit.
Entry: 20; V
